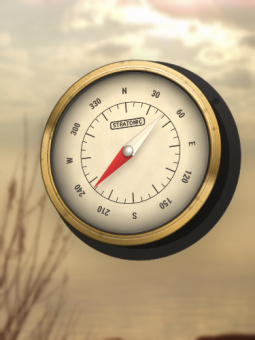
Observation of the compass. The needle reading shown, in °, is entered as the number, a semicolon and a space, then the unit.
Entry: 230; °
